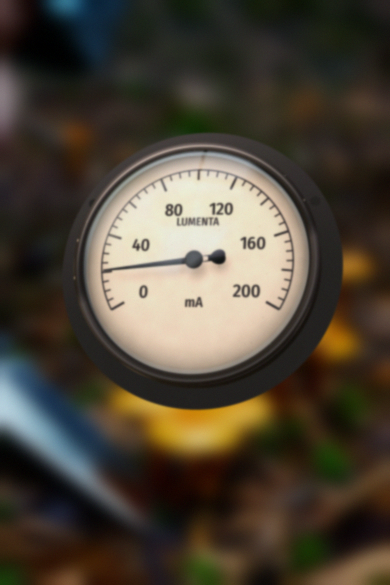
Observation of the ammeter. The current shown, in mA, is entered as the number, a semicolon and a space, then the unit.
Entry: 20; mA
